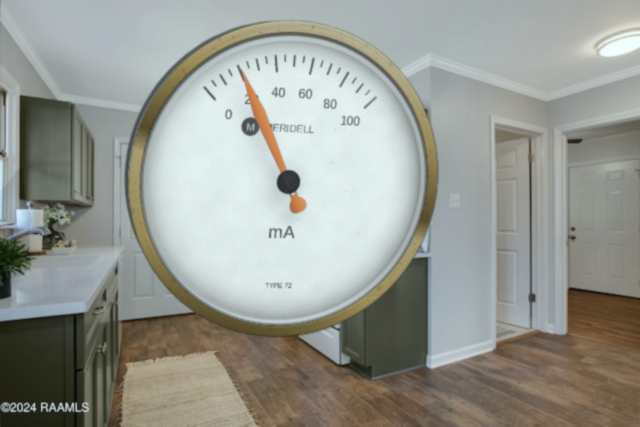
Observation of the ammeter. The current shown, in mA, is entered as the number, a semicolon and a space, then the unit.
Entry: 20; mA
